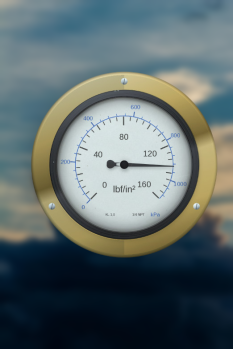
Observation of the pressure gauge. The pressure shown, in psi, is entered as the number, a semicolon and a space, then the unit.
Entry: 135; psi
